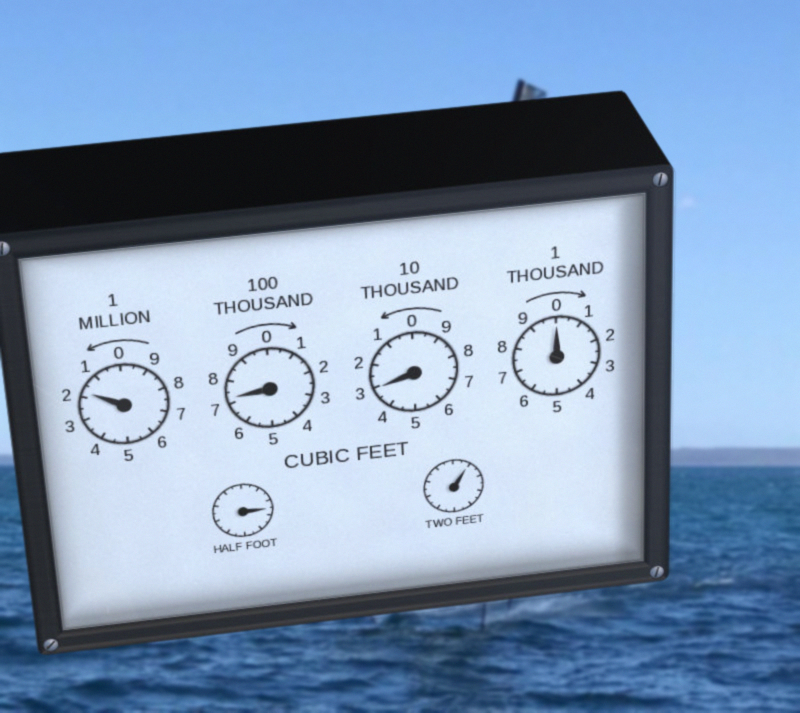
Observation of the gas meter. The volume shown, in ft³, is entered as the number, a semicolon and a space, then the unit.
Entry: 173000; ft³
